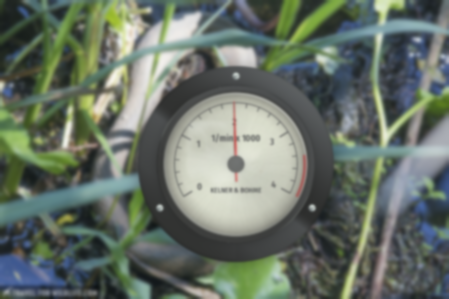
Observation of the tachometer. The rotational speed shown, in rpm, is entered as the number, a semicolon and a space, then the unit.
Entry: 2000; rpm
